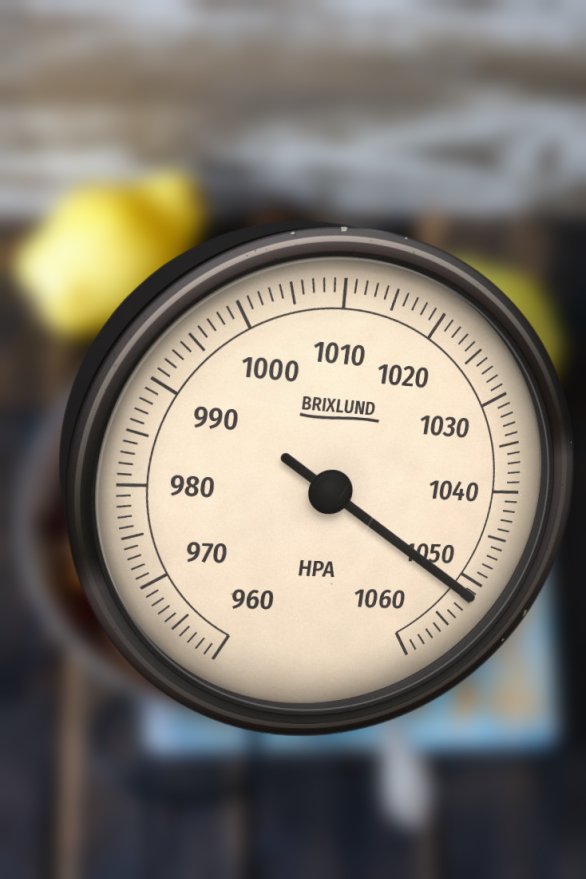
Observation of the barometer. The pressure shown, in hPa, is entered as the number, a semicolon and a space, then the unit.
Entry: 1051.5; hPa
